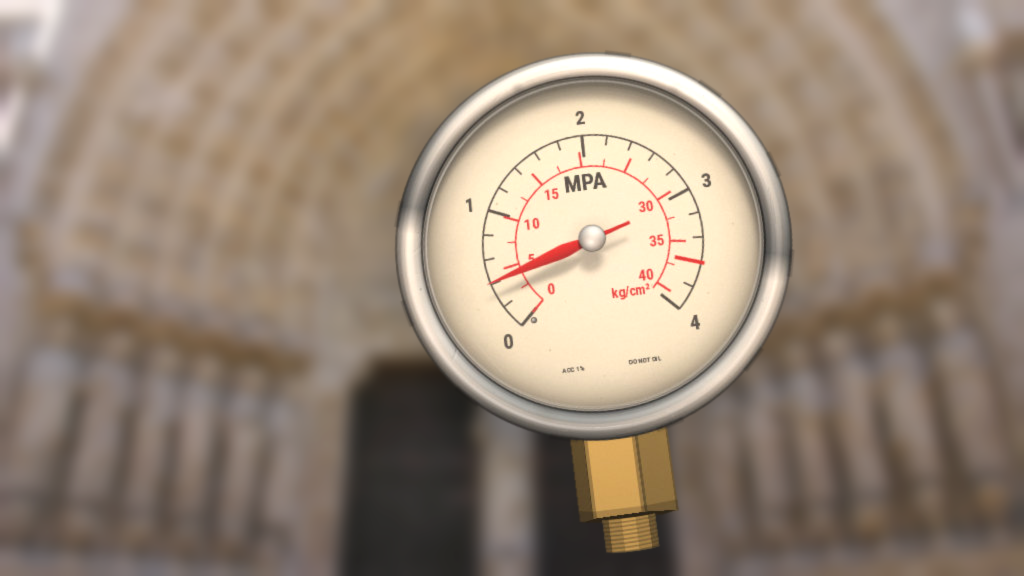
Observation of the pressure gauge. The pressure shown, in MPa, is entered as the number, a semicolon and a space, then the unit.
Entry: 0.4; MPa
